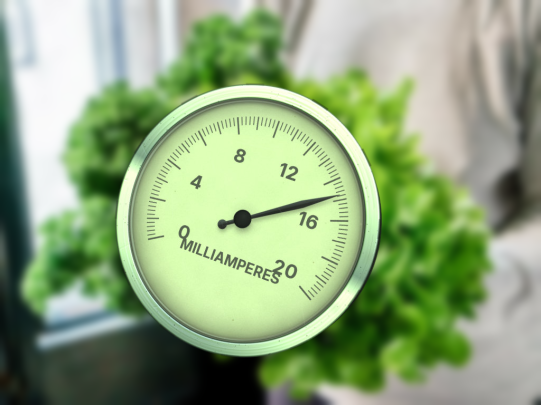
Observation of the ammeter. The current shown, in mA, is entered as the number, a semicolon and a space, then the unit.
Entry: 14.8; mA
